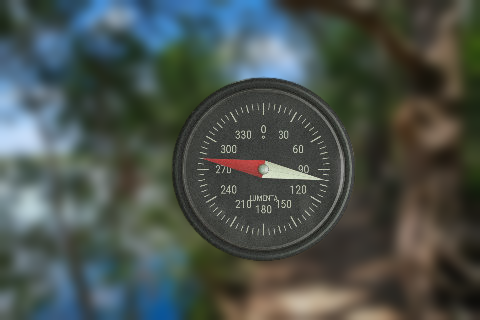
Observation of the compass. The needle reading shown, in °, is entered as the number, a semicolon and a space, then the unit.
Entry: 280; °
